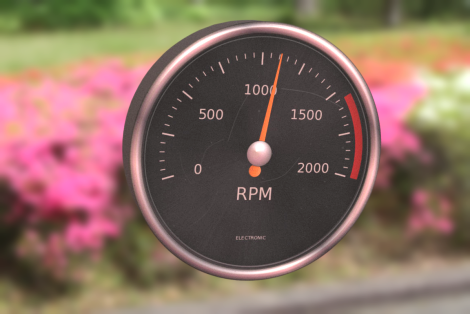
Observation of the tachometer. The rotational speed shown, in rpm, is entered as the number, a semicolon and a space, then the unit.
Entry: 1100; rpm
